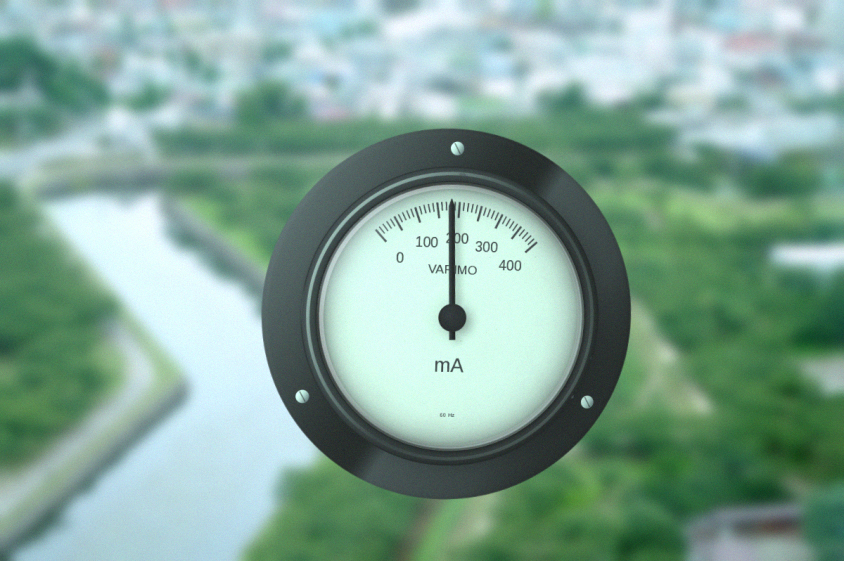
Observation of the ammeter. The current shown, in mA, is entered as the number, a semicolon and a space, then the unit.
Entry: 180; mA
